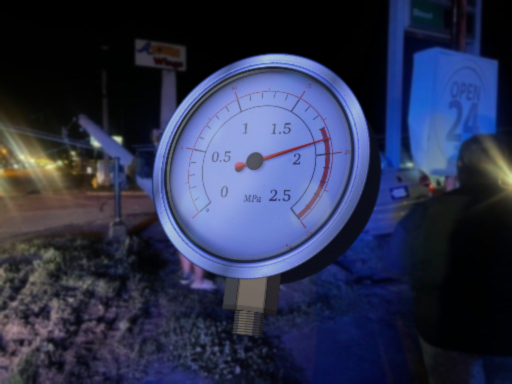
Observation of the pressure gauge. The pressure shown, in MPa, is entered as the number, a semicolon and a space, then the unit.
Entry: 1.9; MPa
